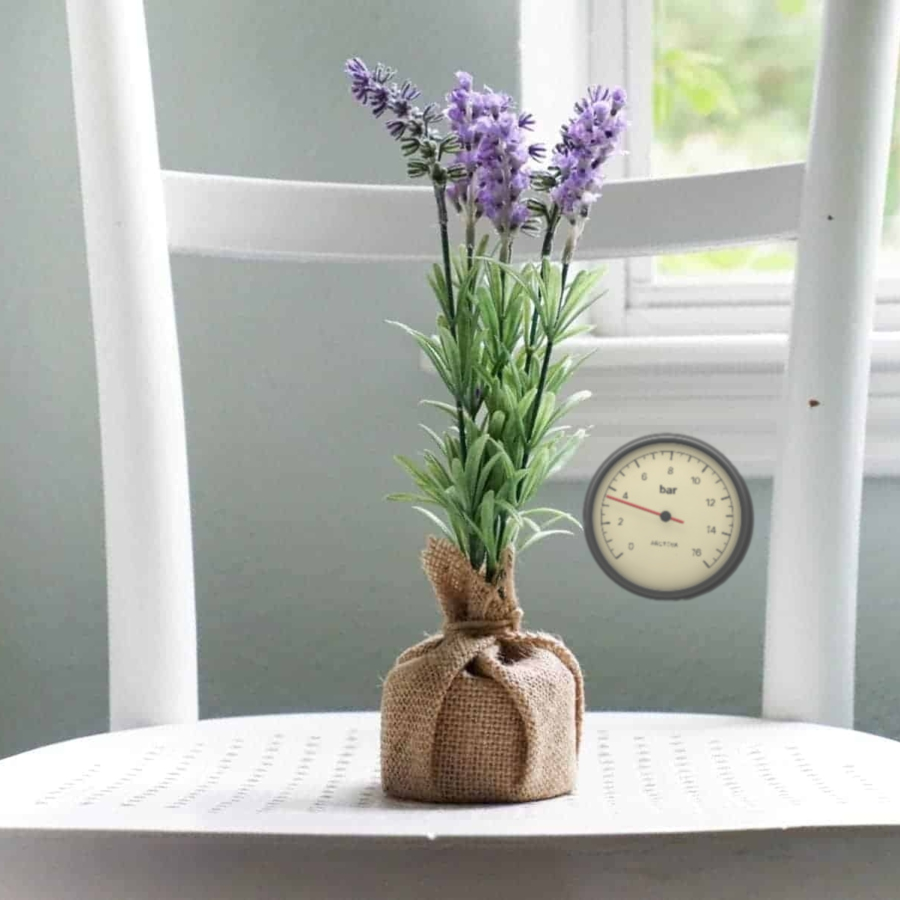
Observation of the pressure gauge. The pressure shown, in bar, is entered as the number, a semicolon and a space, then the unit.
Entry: 3.5; bar
